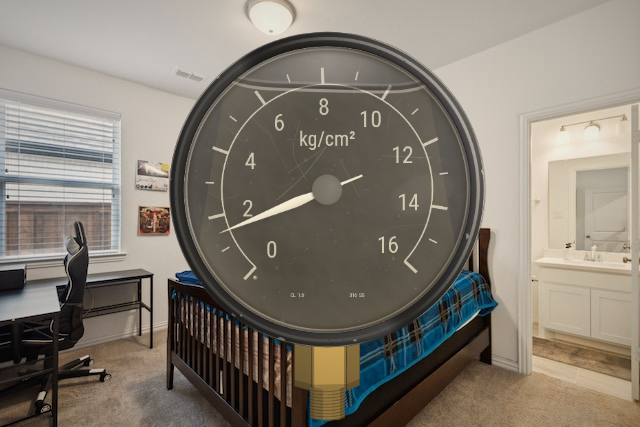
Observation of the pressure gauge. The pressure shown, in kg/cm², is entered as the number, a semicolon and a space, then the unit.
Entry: 1.5; kg/cm²
